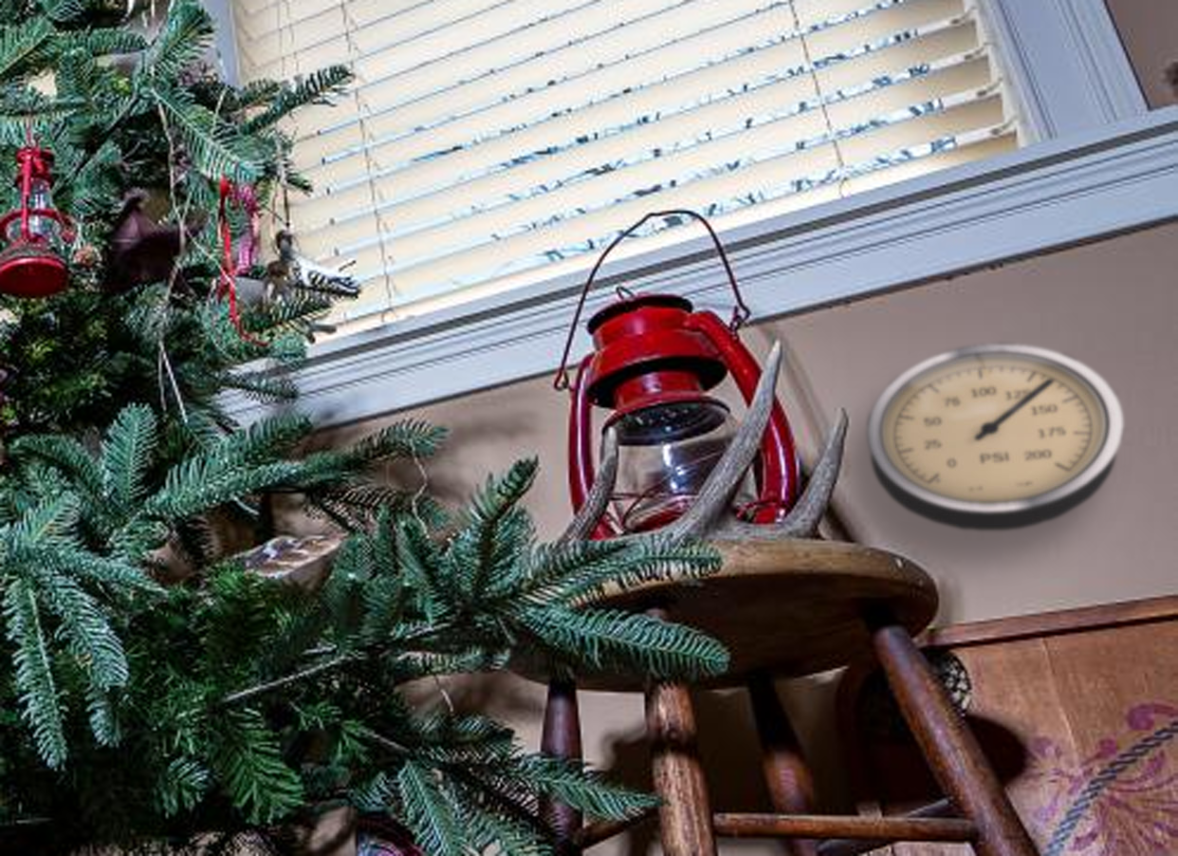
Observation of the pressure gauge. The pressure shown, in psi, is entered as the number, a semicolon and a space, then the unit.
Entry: 135; psi
